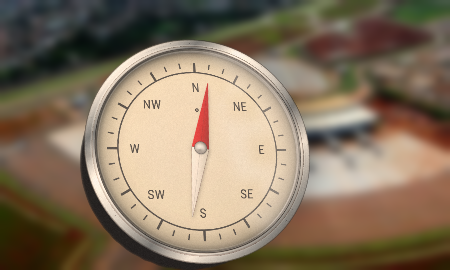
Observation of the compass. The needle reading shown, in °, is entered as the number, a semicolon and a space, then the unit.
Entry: 10; °
